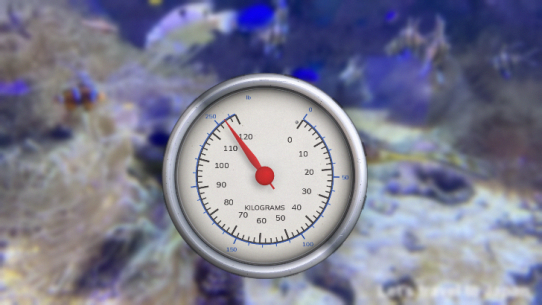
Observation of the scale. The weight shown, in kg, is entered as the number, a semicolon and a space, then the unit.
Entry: 116; kg
